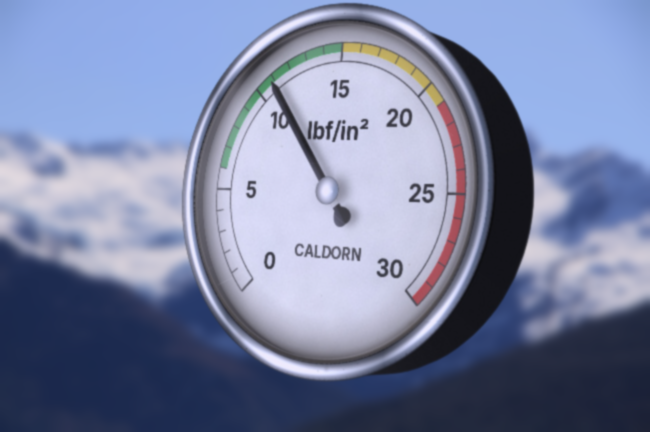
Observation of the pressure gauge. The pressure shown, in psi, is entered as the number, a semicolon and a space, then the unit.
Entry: 11; psi
